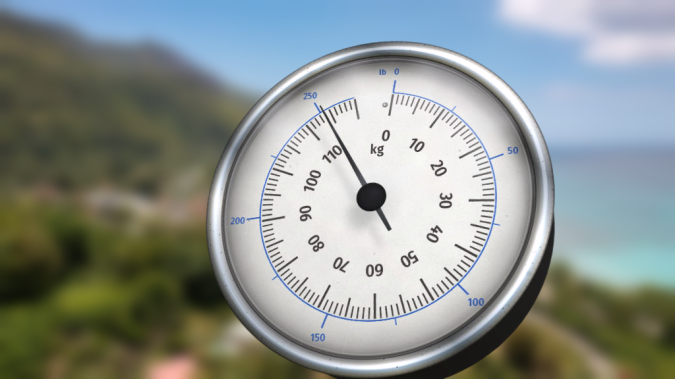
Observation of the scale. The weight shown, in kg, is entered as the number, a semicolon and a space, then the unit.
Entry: 114; kg
